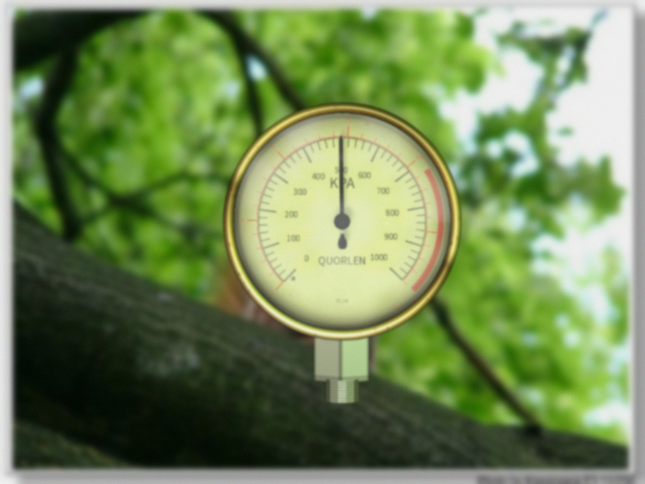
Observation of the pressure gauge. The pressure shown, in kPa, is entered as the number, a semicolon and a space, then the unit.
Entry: 500; kPa
